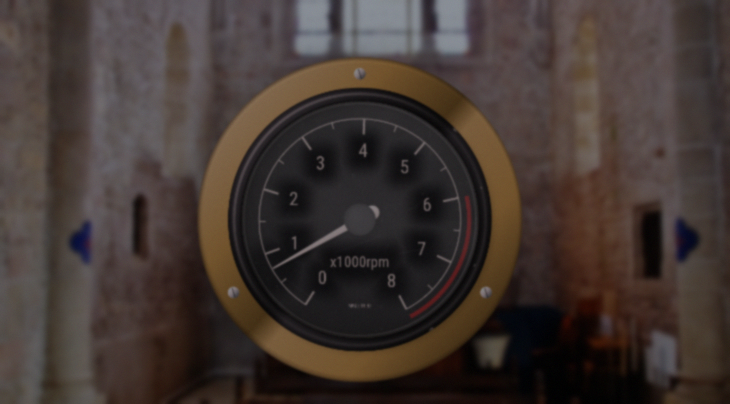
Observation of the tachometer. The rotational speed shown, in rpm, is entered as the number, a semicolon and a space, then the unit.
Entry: 750; rpm
